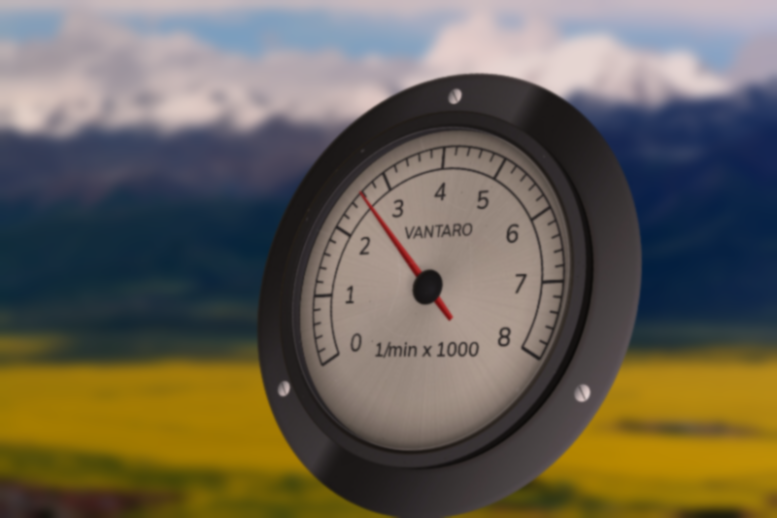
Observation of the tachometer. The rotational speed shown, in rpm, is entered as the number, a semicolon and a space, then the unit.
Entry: 2600; rpm
